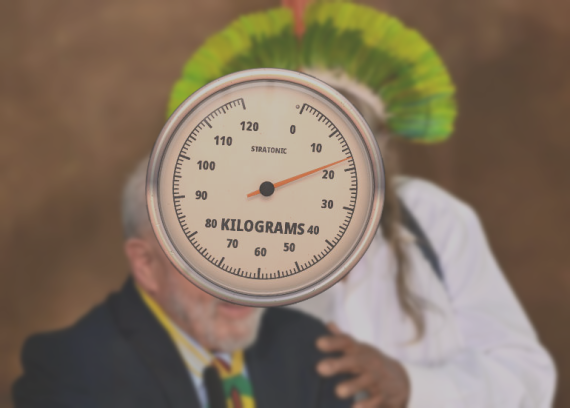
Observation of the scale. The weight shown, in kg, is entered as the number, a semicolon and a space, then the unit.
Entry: 17; kg
